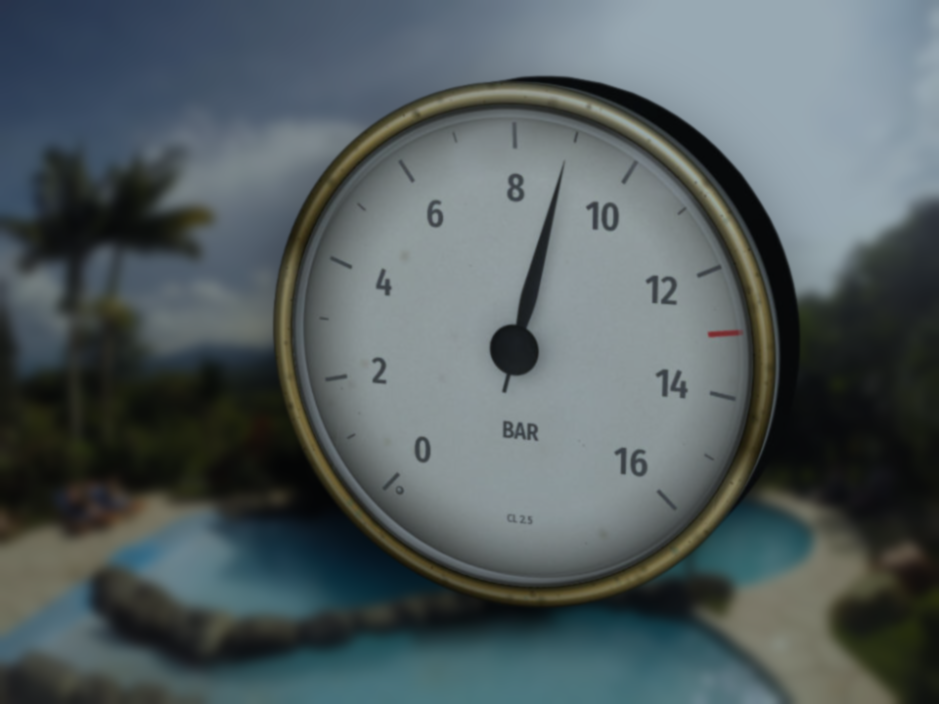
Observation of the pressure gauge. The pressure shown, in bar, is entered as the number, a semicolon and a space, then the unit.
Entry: 9; bar
